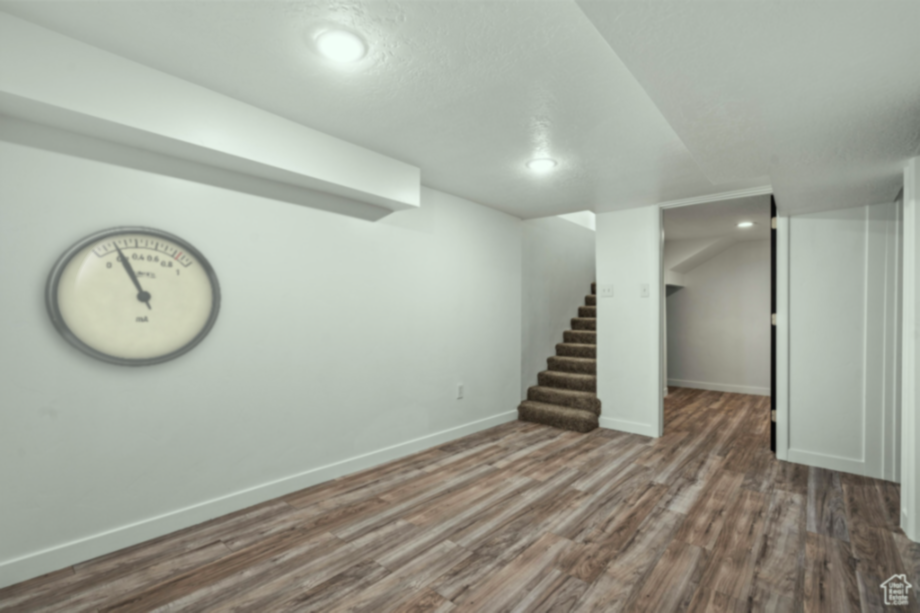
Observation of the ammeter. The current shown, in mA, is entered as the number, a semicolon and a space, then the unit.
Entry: 0.2; mA
